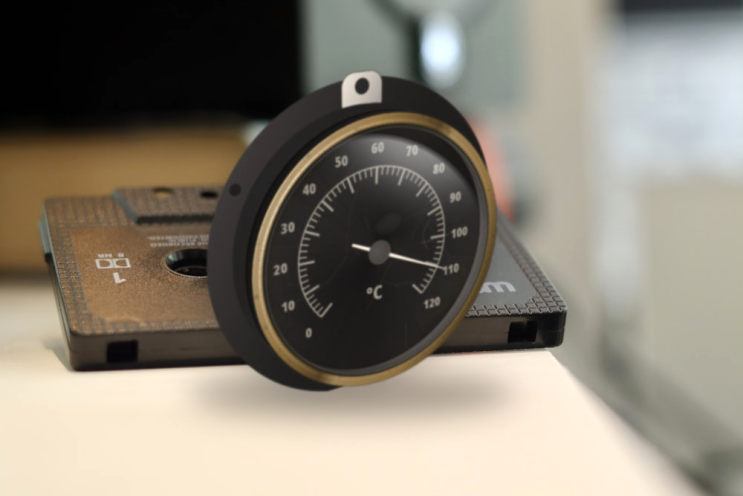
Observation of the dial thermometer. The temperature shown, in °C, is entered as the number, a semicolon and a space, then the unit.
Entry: 110; °C
